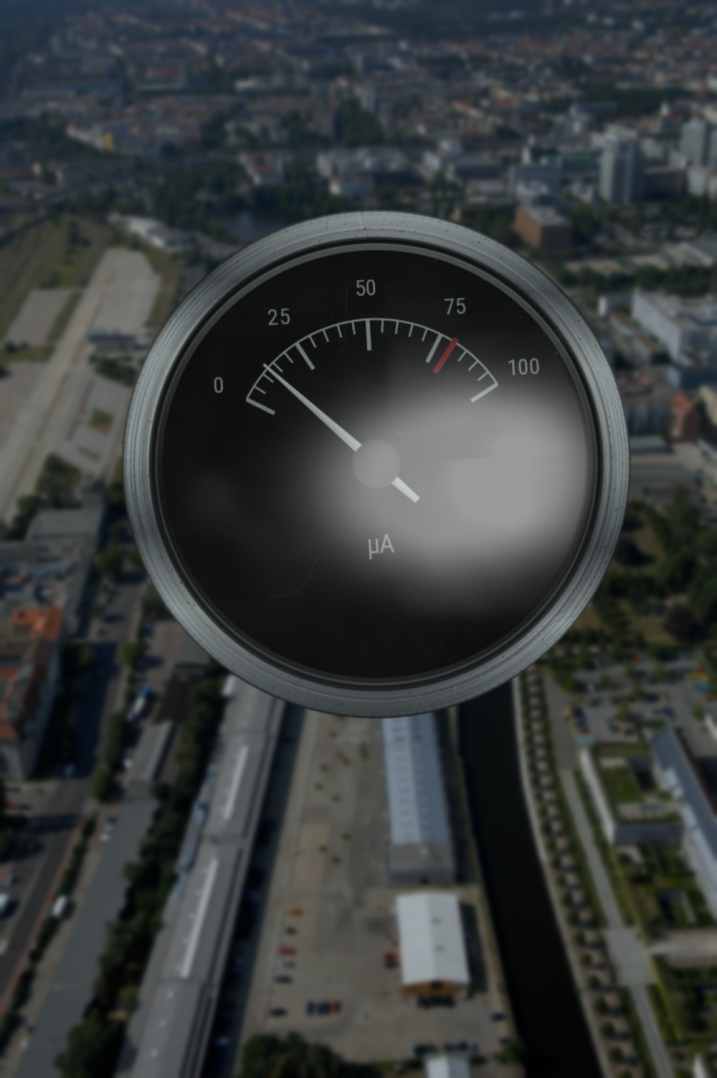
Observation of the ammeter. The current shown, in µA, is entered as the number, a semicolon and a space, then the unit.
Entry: 12.5; µA
